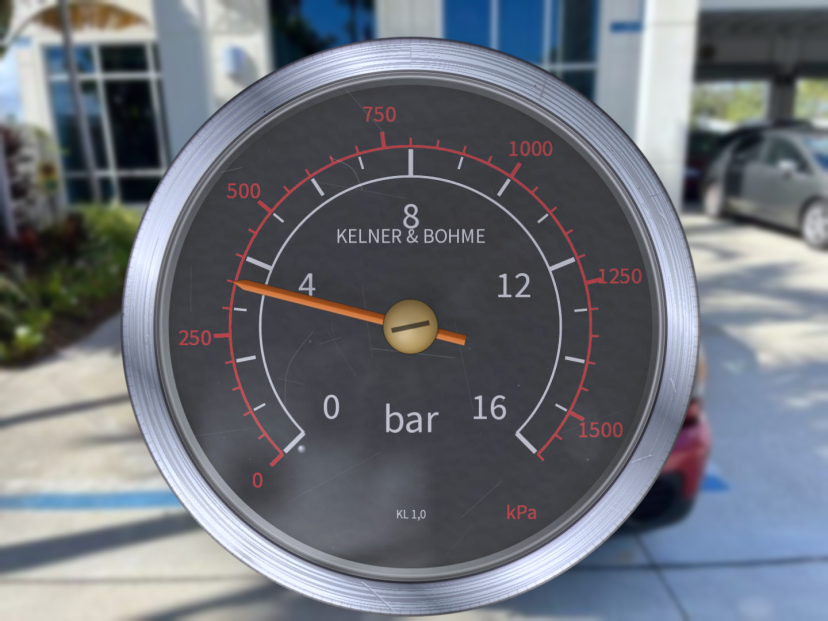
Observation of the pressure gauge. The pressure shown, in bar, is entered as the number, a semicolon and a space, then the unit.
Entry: 3.5; bar
